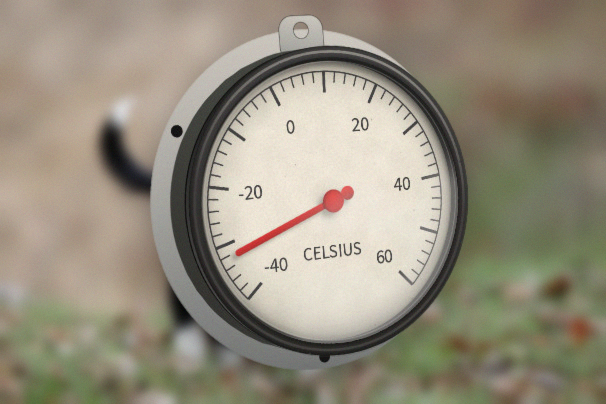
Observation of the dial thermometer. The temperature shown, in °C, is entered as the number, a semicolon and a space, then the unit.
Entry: -32; °C
